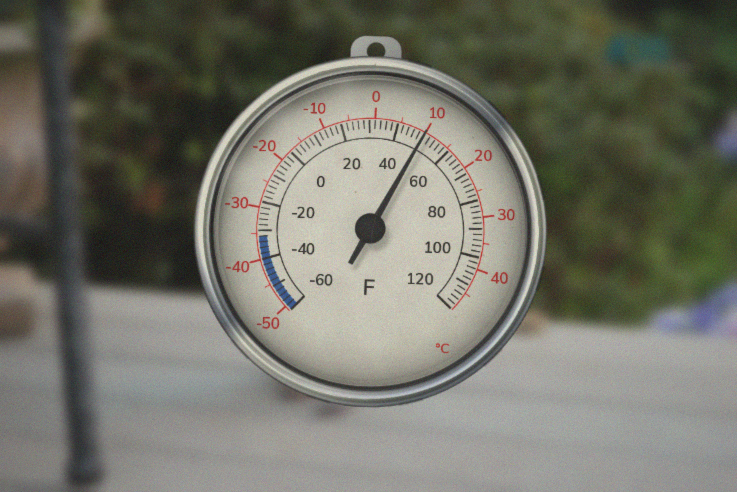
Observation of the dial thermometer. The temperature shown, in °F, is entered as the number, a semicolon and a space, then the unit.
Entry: 50; °F
